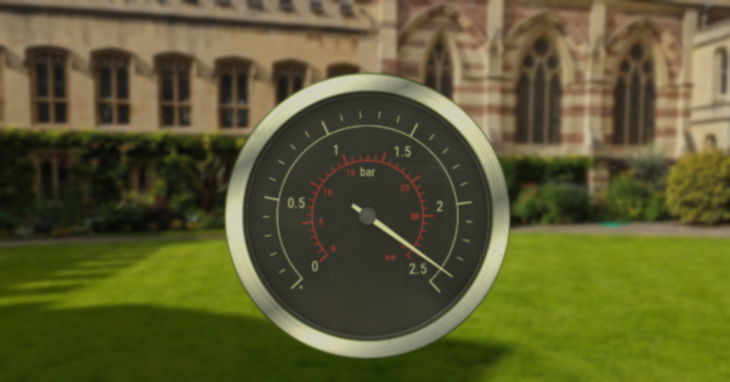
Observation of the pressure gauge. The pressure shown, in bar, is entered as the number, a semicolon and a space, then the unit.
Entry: 2.4; bar
